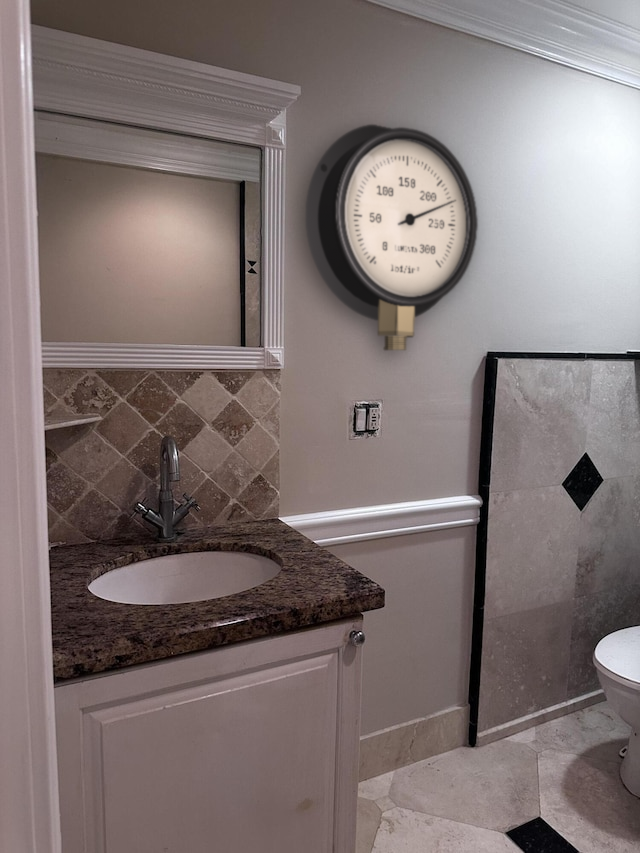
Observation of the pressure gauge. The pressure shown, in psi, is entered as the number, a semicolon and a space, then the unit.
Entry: 225; psi
